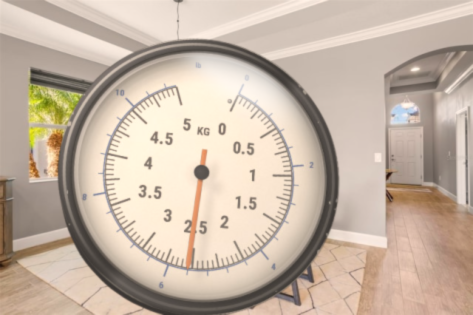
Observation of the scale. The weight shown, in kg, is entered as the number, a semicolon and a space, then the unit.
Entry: 2.55; kg
